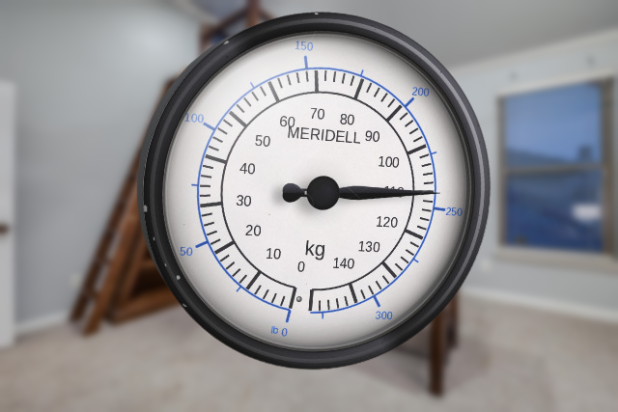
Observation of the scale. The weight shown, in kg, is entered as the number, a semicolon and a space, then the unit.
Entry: 110; kg
